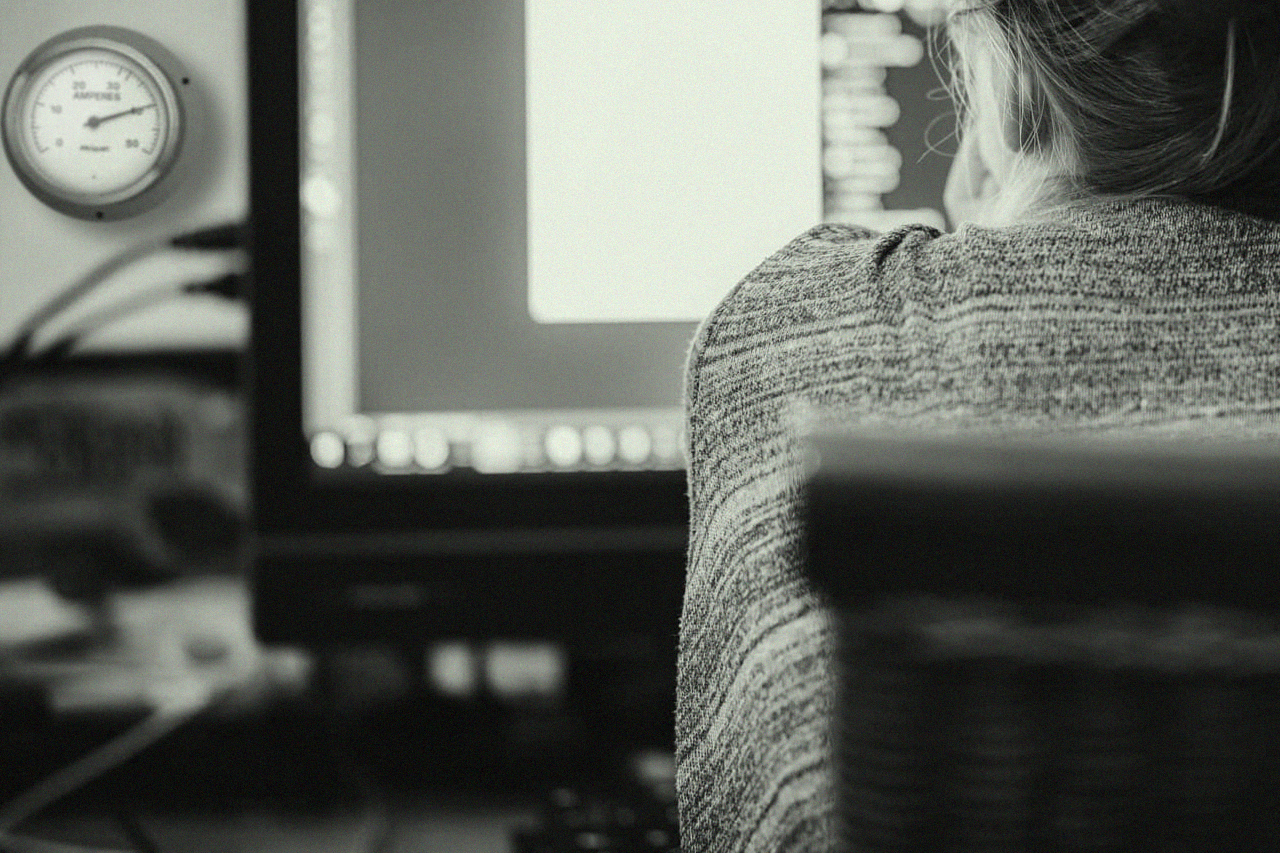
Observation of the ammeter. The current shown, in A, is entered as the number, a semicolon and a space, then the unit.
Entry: 40; A
